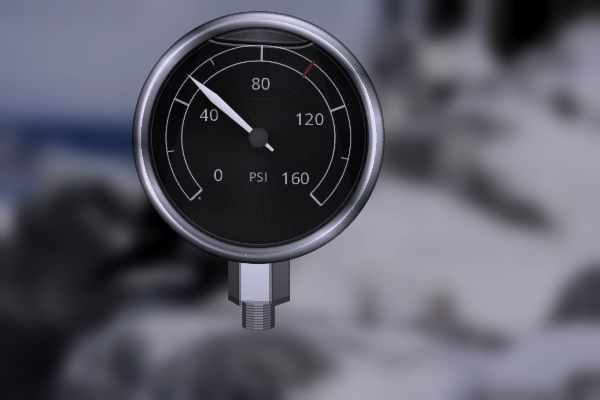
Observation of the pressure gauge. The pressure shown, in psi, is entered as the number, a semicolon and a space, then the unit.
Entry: 50; psi
